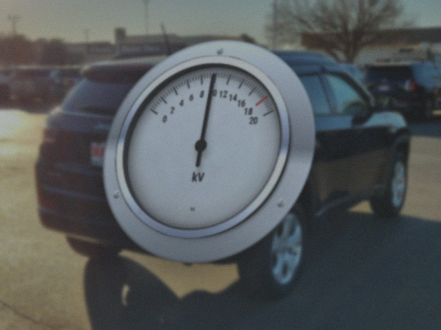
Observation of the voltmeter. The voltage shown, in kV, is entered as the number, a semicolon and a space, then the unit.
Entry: 10; kV
